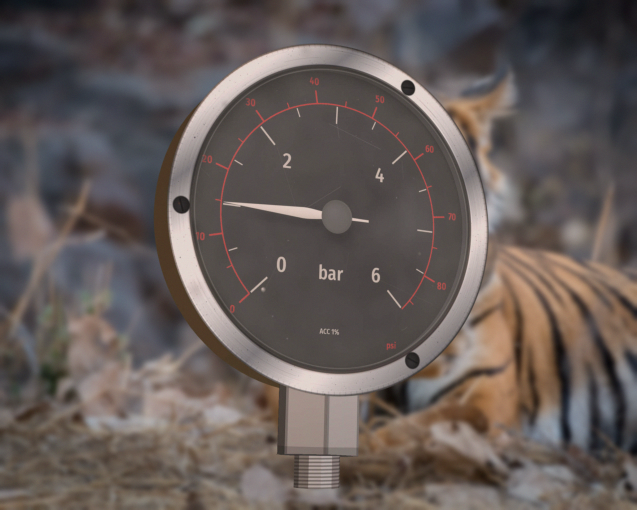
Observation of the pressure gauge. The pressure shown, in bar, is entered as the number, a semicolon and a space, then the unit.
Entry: 1; bar
